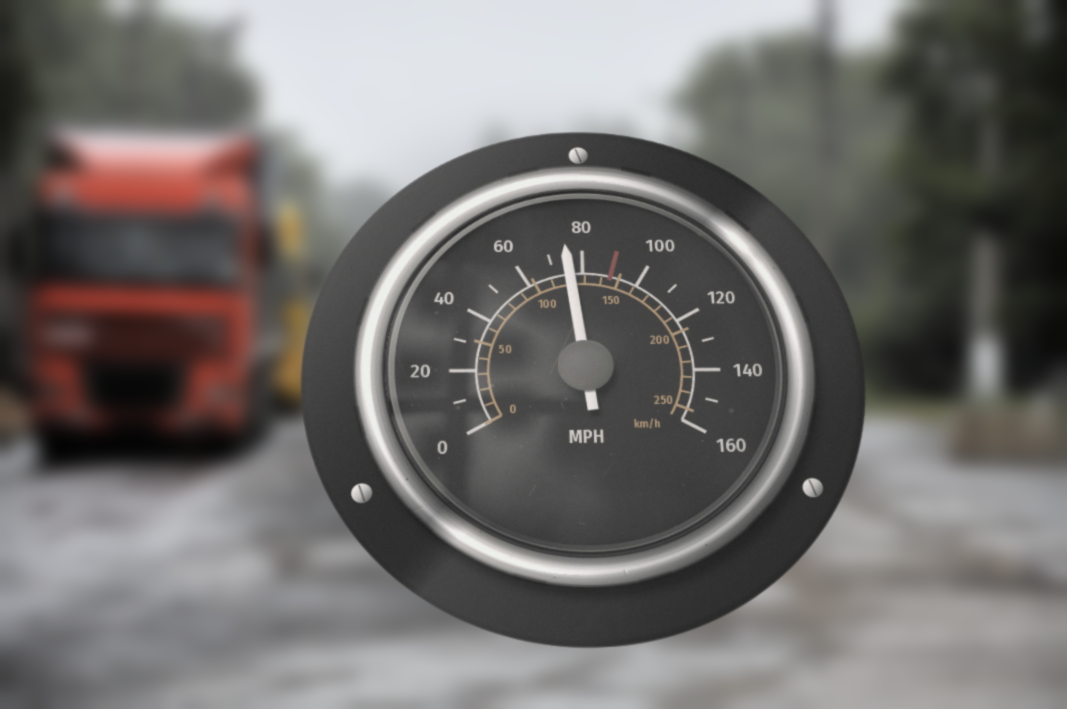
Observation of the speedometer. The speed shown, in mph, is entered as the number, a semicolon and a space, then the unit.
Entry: 75; mph
